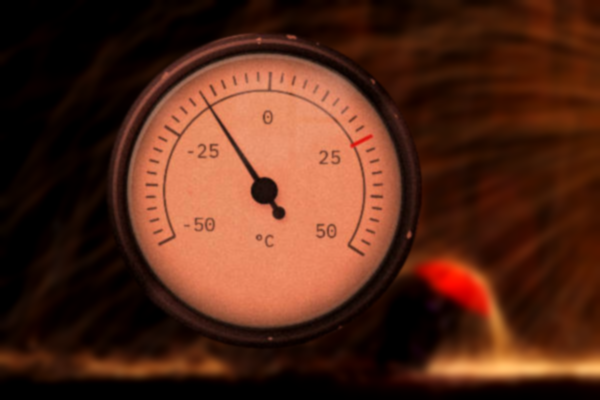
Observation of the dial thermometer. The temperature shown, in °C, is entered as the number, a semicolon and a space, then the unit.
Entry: -15; °C
